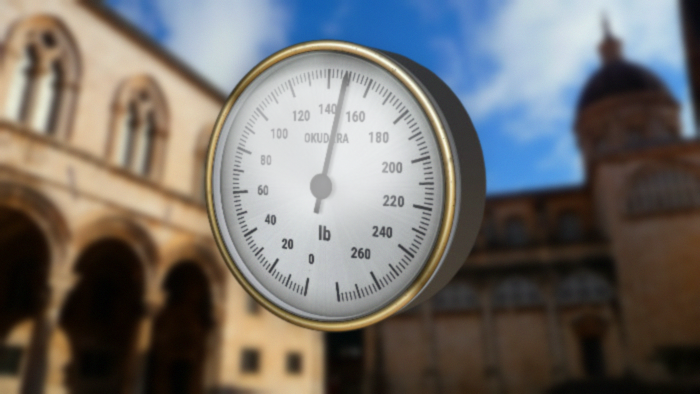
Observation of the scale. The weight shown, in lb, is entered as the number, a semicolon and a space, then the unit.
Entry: 150; lb
